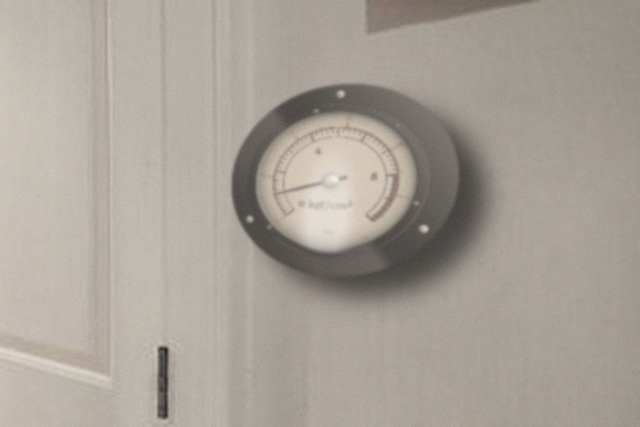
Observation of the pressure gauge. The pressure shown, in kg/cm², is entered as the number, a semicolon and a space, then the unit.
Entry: 1; kg/cm²
